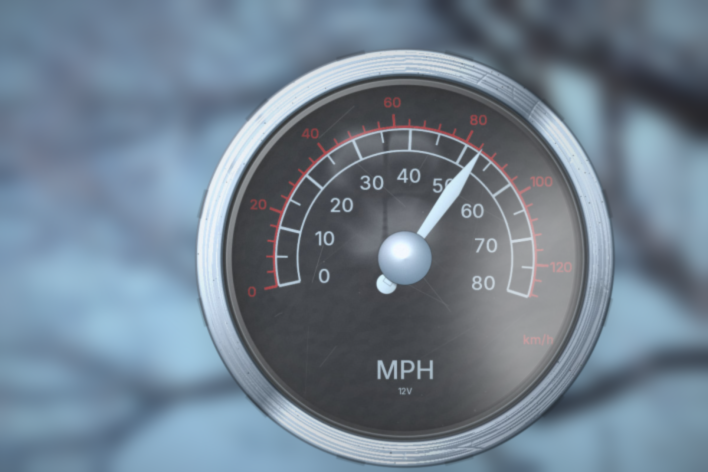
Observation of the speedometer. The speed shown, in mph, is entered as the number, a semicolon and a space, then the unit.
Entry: 52.5; mph
